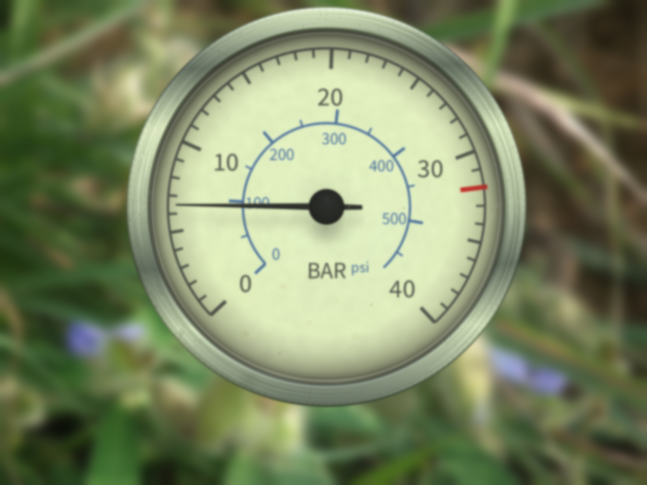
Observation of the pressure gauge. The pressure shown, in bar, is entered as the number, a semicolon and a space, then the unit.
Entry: 6.5; bar
